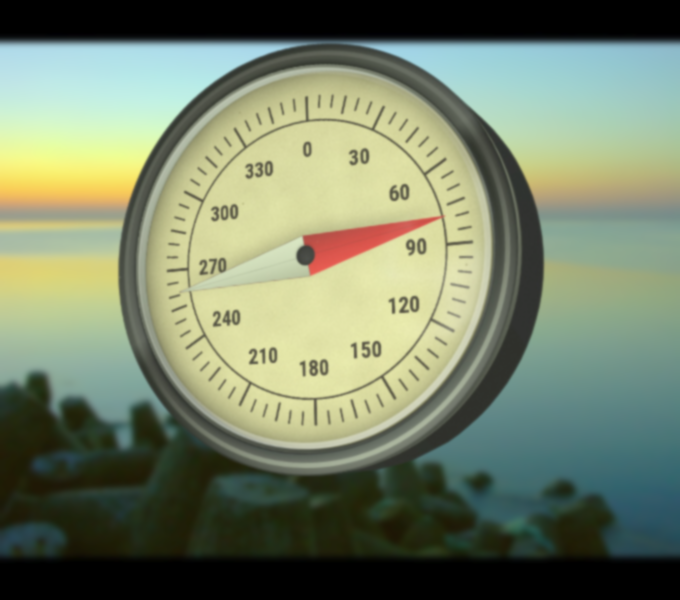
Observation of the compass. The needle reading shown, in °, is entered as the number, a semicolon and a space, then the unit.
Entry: 80; °
